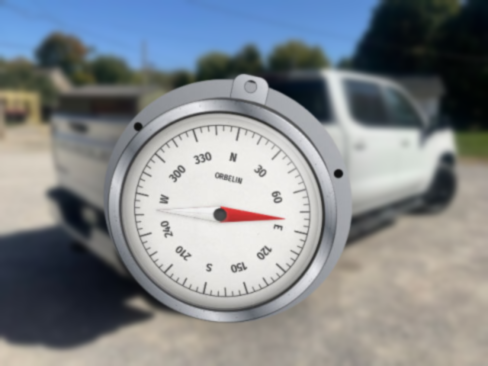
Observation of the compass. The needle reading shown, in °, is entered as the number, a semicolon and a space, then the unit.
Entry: 80; °
